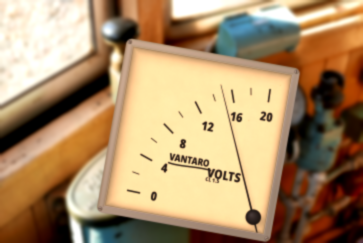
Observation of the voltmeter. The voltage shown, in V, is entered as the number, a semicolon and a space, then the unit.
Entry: 15; V
